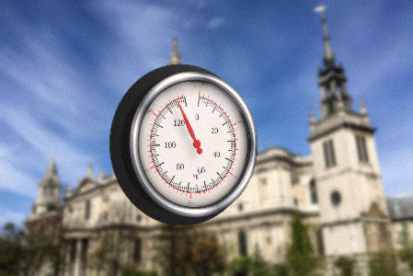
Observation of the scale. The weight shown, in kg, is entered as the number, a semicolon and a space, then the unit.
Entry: 125; kg
